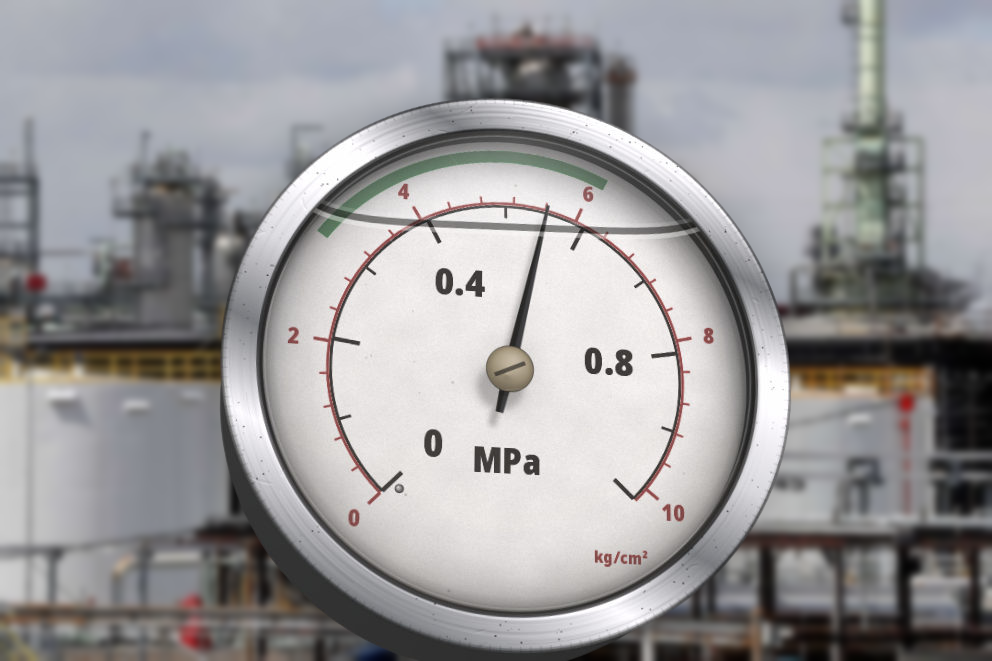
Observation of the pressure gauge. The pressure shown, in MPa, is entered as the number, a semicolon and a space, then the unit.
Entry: 0.55; MPa
